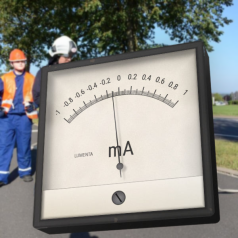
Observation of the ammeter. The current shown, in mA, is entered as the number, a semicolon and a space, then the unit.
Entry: -0.1; mA
